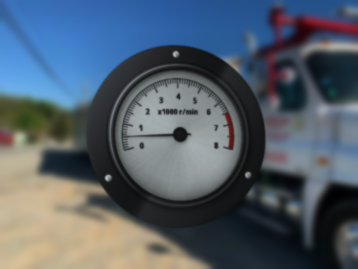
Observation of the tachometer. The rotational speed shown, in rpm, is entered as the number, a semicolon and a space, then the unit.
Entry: 500; rpm
